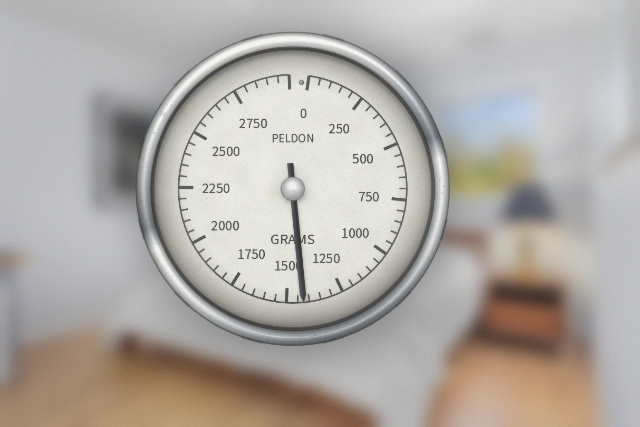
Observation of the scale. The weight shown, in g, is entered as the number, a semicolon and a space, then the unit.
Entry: 1425; g
